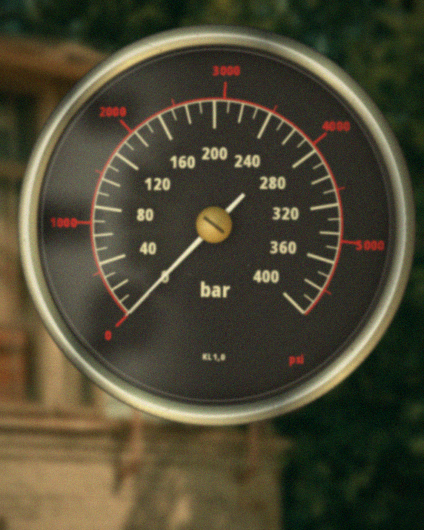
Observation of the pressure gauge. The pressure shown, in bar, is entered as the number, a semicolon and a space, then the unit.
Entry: 0; bar
